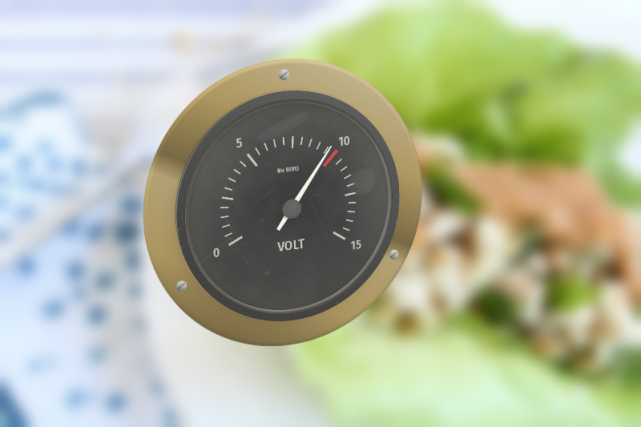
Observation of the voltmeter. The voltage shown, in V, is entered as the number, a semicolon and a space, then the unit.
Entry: 9.5; V
